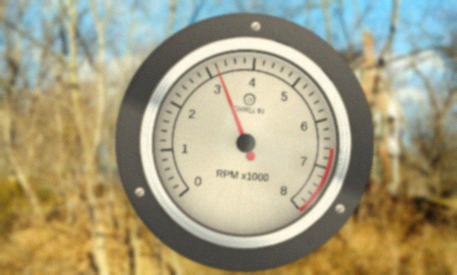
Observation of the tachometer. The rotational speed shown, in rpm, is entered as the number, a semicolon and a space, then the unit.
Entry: 3200; rpm
